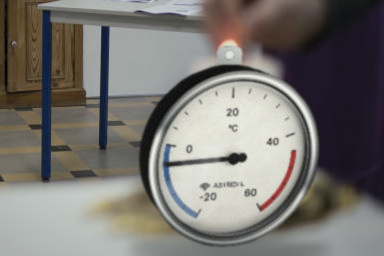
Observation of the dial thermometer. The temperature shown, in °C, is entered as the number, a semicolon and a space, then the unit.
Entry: -4; °C
